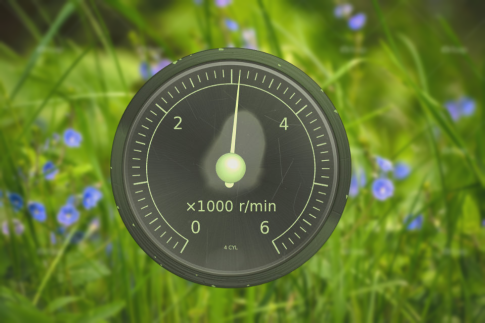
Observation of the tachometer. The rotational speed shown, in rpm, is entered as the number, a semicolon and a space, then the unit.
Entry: 3100; rpm
